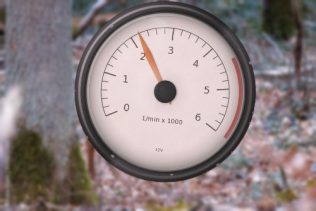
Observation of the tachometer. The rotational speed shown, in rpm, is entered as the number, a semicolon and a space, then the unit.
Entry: 2200; rpm
